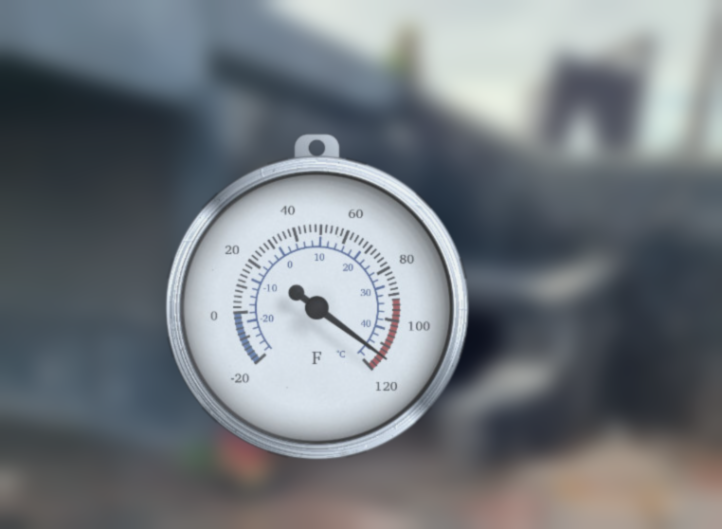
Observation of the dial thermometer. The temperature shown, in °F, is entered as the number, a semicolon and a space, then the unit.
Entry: 114; °F
